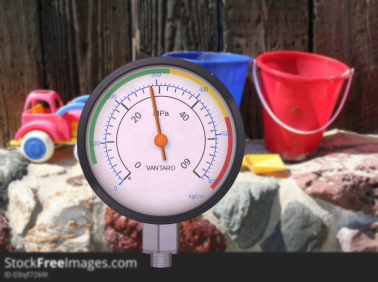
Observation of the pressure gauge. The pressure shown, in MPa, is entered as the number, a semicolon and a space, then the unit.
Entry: 28; MPa
